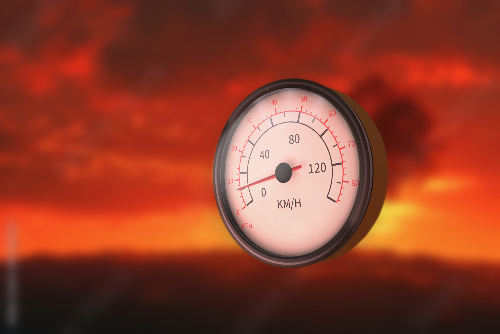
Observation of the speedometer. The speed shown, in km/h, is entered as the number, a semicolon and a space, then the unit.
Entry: 10; km/h
